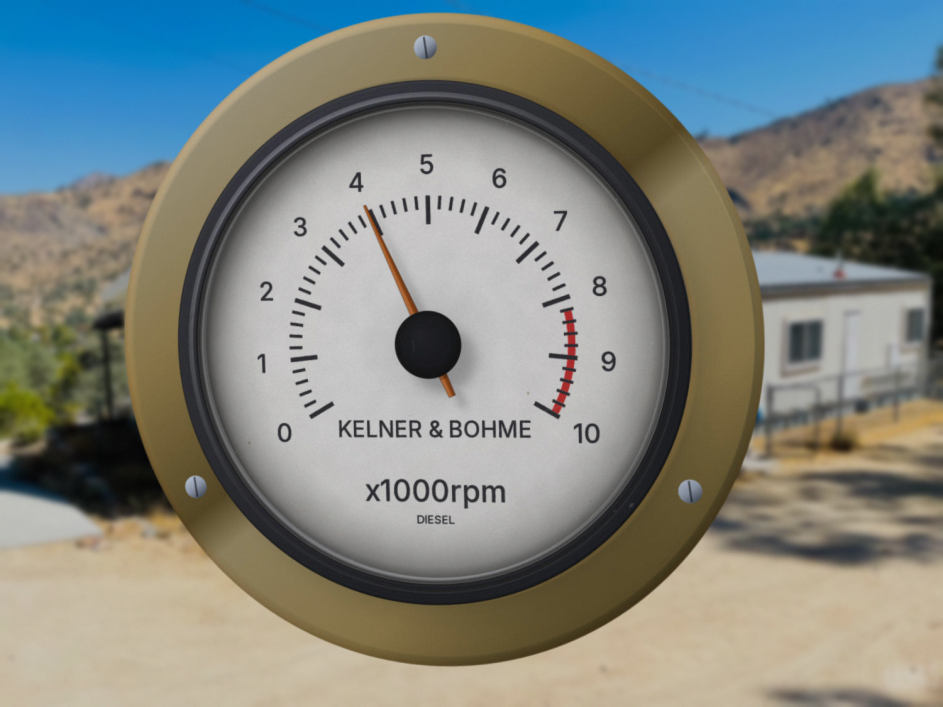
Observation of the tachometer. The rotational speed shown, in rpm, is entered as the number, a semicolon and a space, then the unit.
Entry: 4000; rpm
